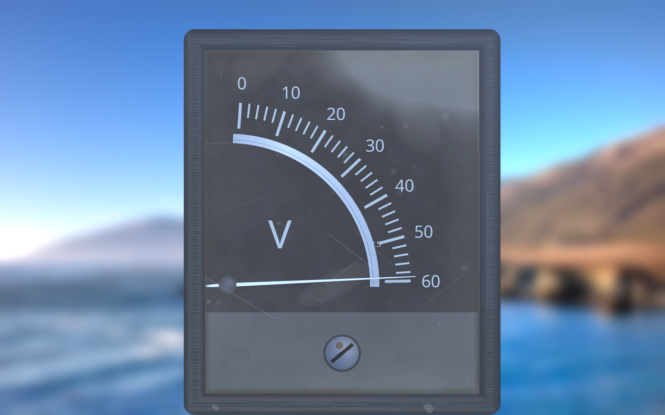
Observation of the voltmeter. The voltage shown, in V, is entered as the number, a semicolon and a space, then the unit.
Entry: 59; V
